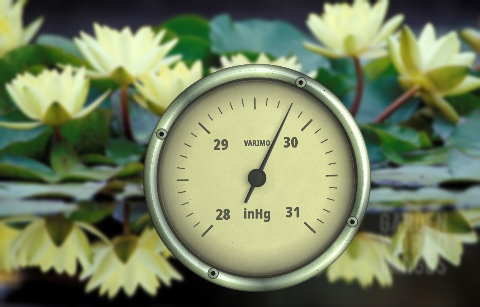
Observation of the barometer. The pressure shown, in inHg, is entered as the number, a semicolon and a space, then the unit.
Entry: 29.8; inHg
